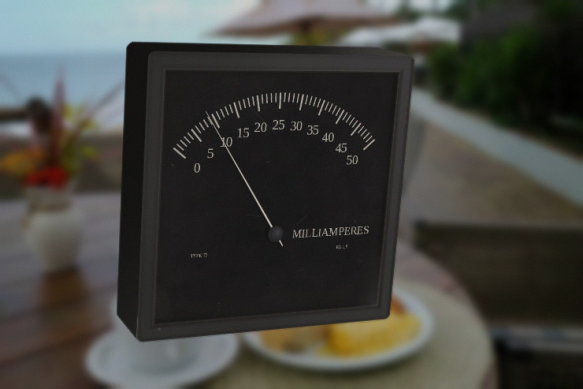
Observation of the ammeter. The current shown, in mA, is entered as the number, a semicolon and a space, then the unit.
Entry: 9; mA
